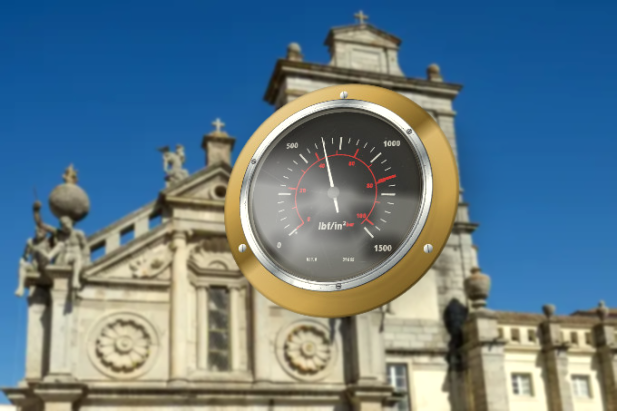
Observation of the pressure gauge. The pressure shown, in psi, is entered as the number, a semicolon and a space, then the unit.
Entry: 650; psi
